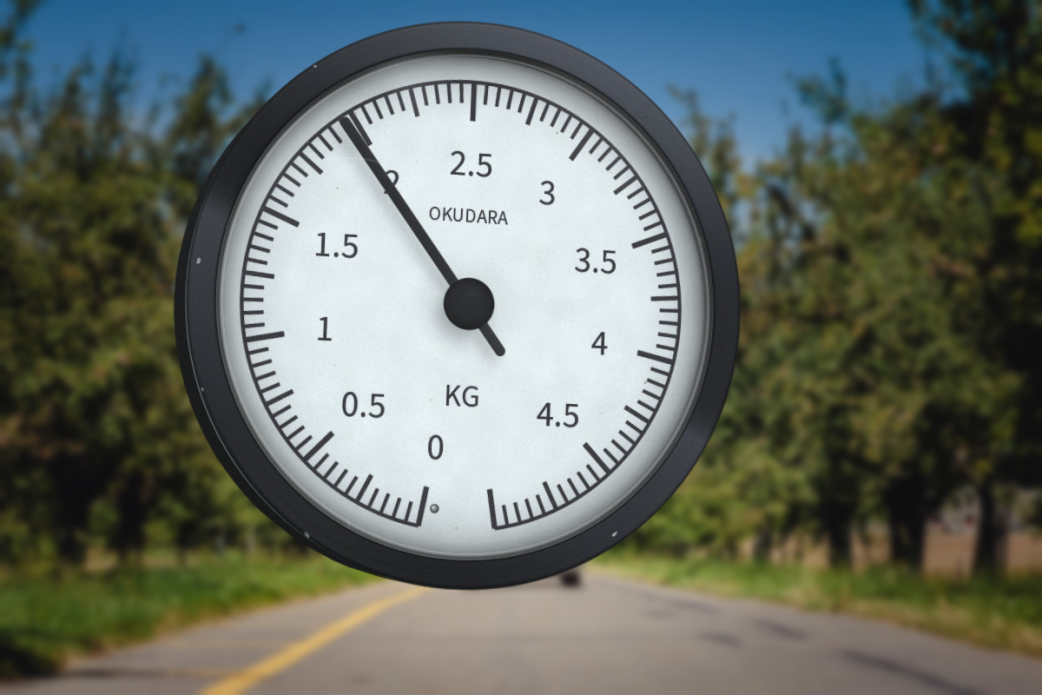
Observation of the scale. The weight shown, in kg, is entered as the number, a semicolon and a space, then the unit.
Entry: 1.95; kg
